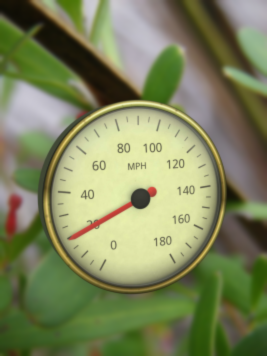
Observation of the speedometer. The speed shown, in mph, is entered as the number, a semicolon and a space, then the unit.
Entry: 20; mph
